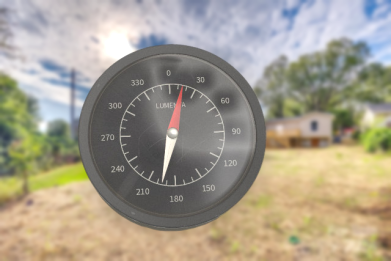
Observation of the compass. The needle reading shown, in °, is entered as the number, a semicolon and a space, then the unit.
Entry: 15; °
